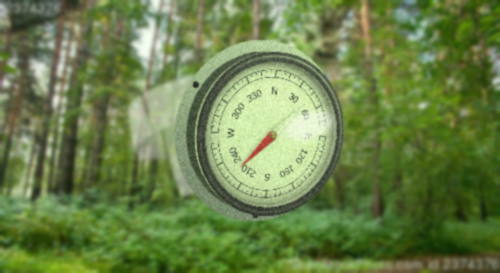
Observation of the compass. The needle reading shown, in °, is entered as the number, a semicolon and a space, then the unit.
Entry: 225; °
